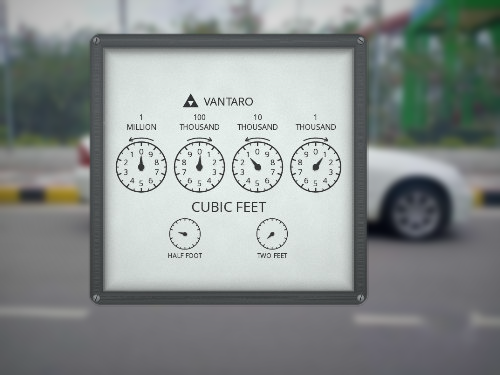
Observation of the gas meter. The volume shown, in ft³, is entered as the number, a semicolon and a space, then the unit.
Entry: 1100; ft³
